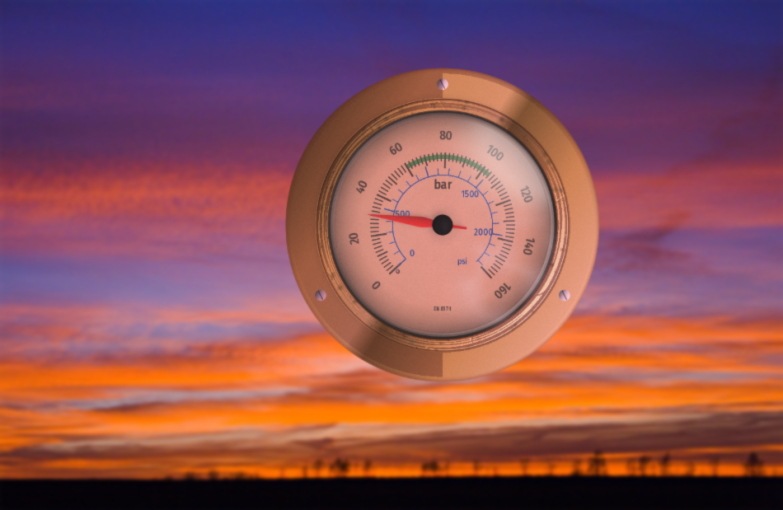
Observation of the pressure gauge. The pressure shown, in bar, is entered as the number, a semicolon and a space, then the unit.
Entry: 30; bar
